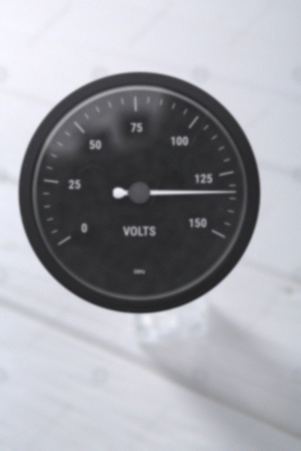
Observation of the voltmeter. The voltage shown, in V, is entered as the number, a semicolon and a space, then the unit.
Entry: 132.5; V
